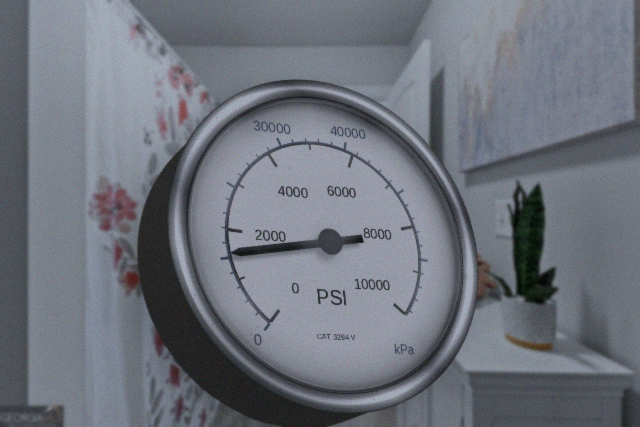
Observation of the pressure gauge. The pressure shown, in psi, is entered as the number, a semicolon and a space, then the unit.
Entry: 1500; psi
